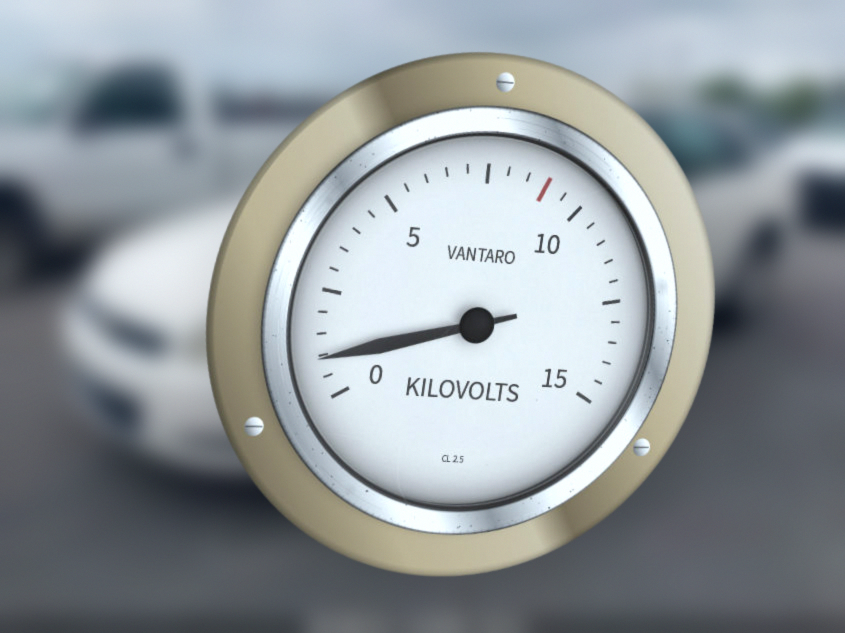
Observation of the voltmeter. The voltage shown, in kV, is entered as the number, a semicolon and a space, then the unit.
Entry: 1; kV
